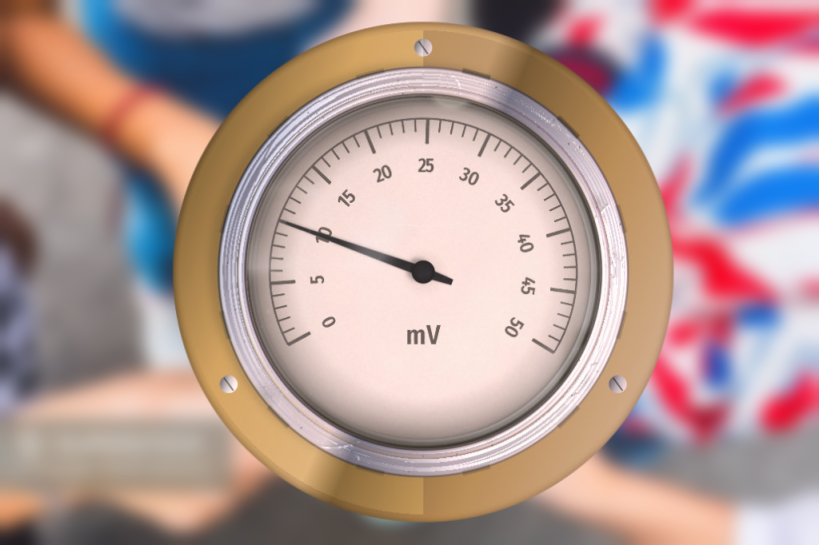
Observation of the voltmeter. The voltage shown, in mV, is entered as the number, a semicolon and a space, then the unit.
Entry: 10; mV
